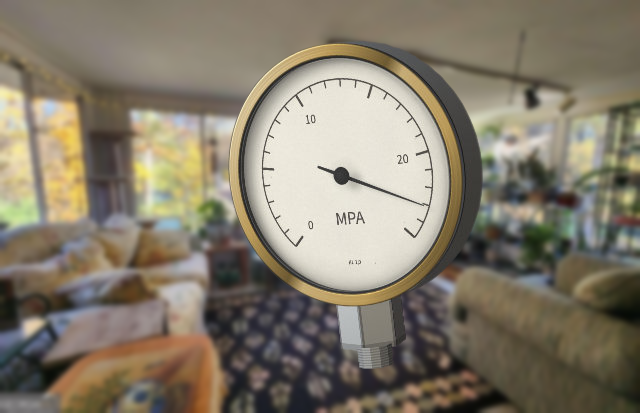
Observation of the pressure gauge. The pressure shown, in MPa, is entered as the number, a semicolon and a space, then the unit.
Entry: 23; MPa
